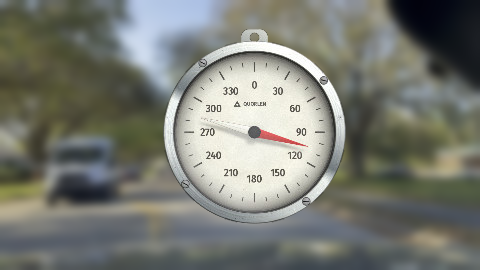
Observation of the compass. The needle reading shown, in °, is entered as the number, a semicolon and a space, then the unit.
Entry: 105; °
